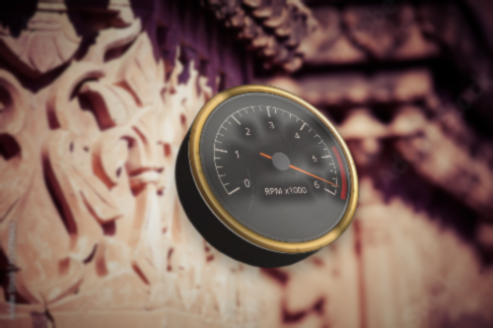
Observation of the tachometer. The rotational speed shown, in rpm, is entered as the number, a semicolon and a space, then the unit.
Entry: 5800; rpm
